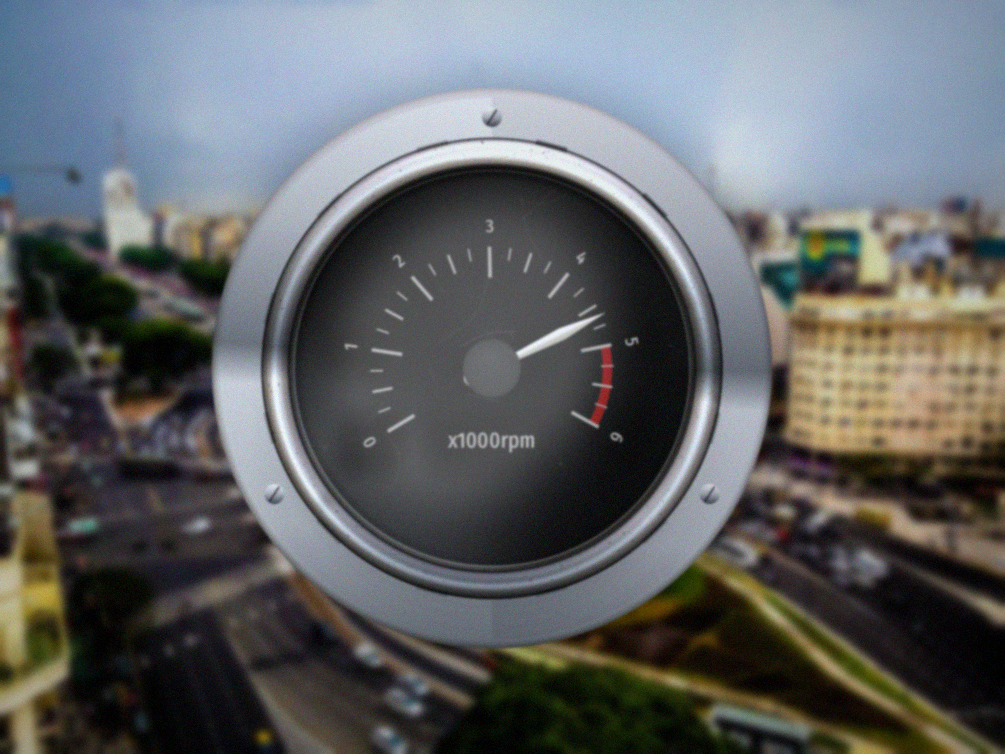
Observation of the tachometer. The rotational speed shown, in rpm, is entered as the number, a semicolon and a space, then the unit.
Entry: 4625; rpm
